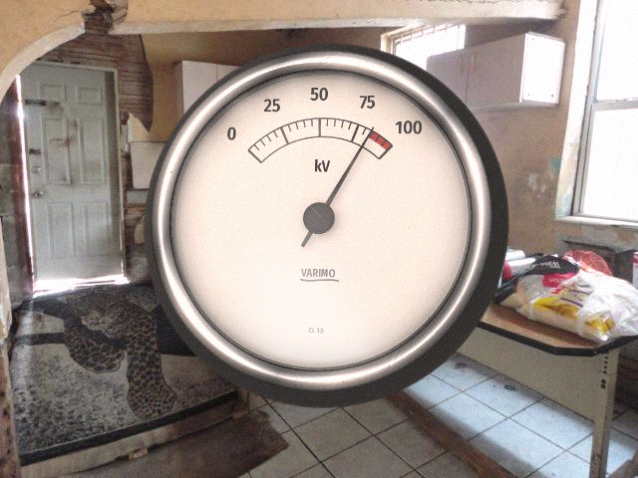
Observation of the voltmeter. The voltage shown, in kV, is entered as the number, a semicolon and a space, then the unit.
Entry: 85; kV
